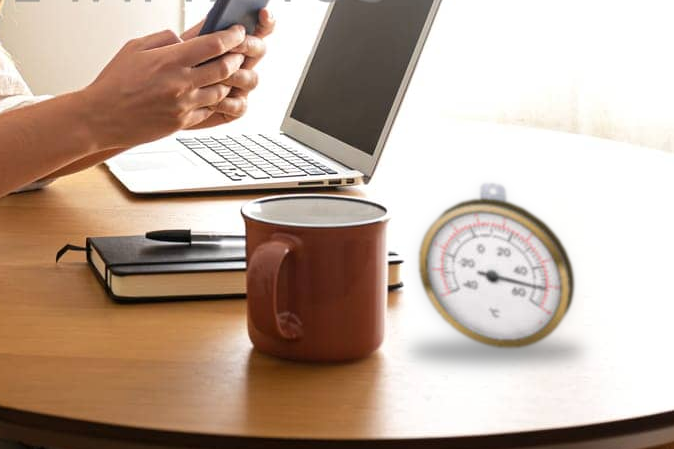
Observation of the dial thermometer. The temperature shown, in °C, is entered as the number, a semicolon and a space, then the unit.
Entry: 50; °C
